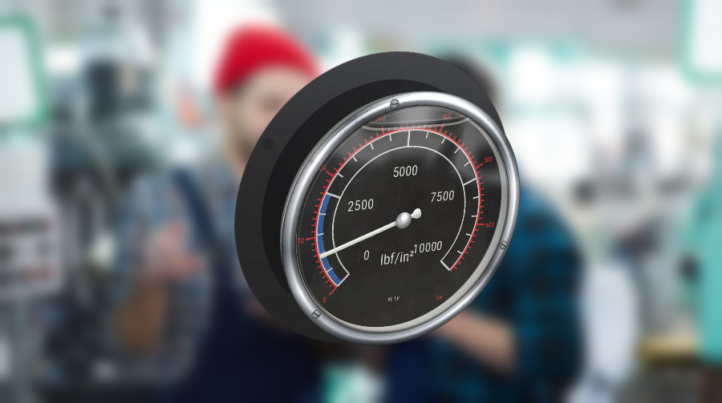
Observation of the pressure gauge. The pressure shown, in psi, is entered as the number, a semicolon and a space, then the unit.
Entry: 1000; psi
